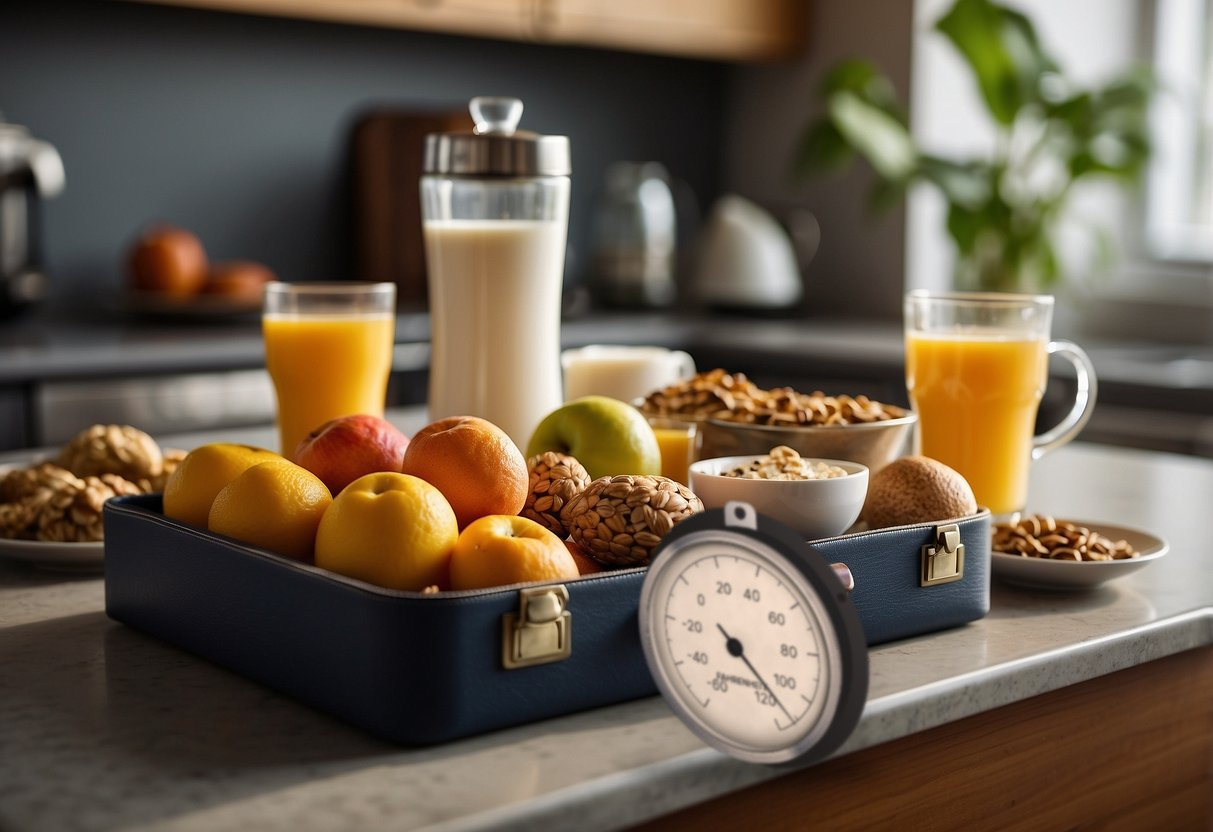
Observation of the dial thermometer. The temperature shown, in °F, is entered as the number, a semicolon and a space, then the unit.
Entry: 110; °F
